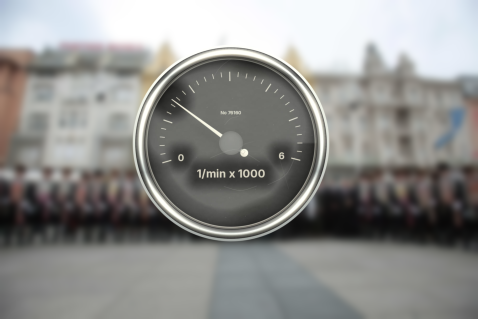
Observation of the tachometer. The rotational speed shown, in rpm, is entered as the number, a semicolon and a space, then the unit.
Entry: 1500; rpm
